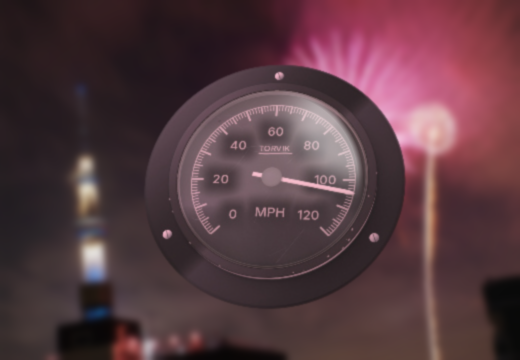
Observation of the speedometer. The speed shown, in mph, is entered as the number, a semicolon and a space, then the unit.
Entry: 105; mph
